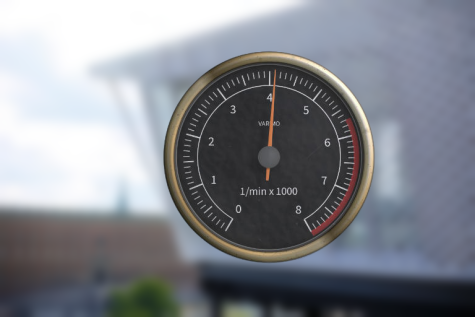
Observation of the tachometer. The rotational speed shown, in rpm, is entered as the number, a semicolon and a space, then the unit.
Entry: 4100; rpm
